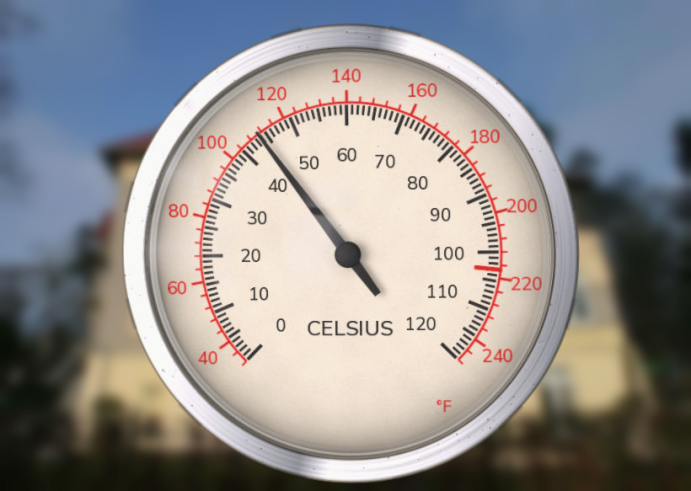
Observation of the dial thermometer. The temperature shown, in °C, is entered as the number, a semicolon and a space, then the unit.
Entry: 44; °C
